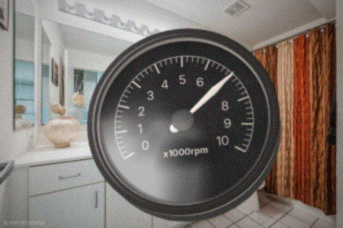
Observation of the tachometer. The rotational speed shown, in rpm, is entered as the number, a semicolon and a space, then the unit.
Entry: 7000; rpm
